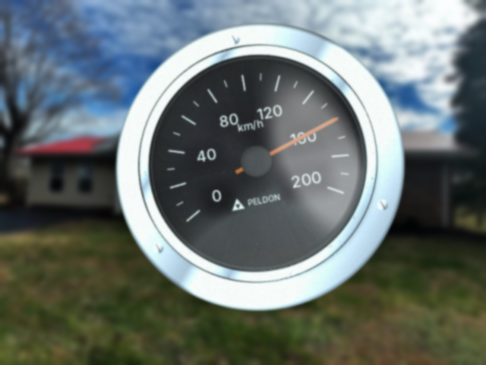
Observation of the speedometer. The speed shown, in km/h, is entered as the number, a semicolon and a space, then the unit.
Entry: 160; km/h
